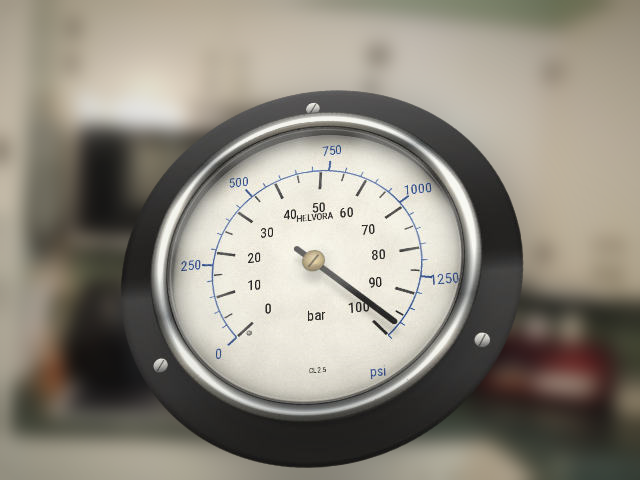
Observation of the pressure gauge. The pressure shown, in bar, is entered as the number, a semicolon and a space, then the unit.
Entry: 97.5; bar
